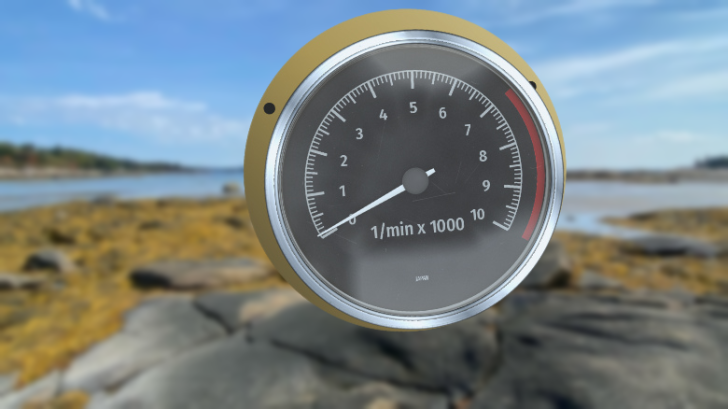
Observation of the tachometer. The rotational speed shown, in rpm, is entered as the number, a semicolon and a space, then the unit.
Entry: 100; rpm
